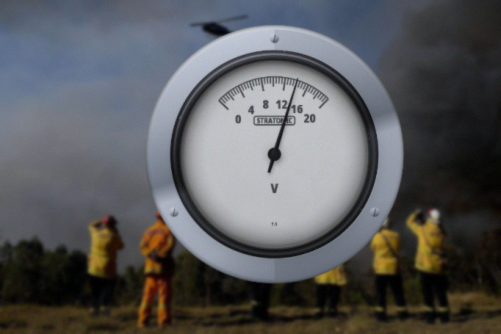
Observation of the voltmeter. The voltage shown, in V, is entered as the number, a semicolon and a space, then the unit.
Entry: 14; V
